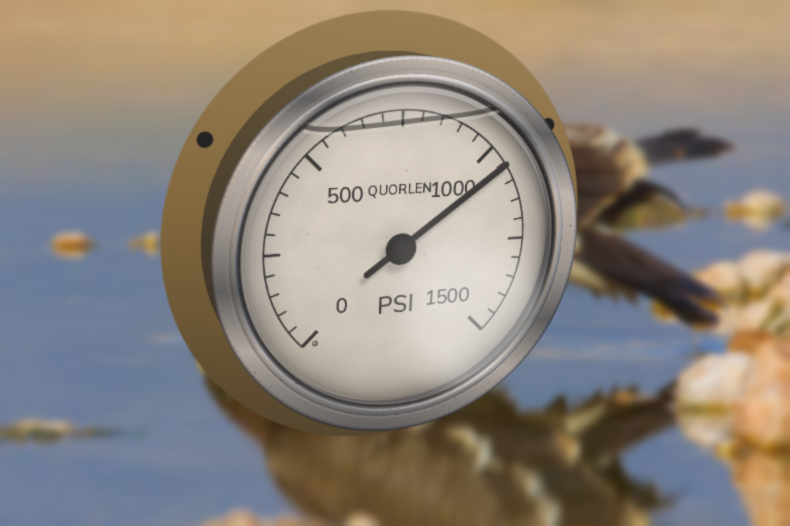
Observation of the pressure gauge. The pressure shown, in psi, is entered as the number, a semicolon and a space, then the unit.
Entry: 1050; psi
